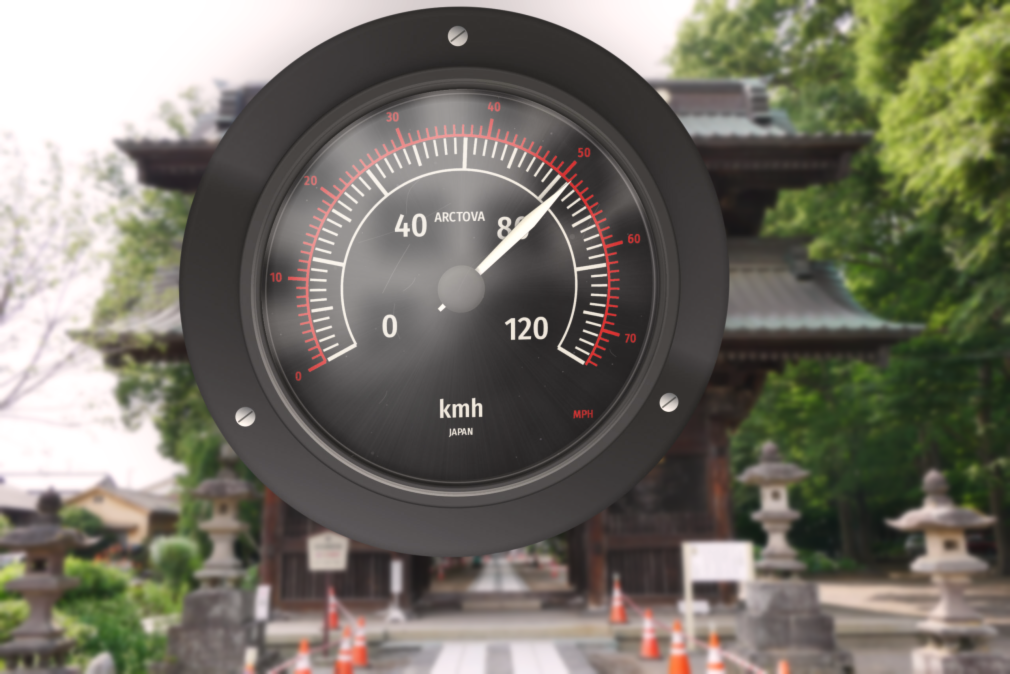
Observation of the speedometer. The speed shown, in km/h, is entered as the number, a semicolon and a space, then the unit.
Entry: 82; km/h
